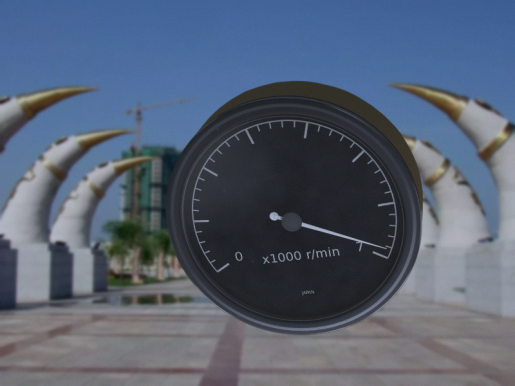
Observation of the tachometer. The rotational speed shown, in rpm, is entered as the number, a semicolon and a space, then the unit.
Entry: 6800; rpm
